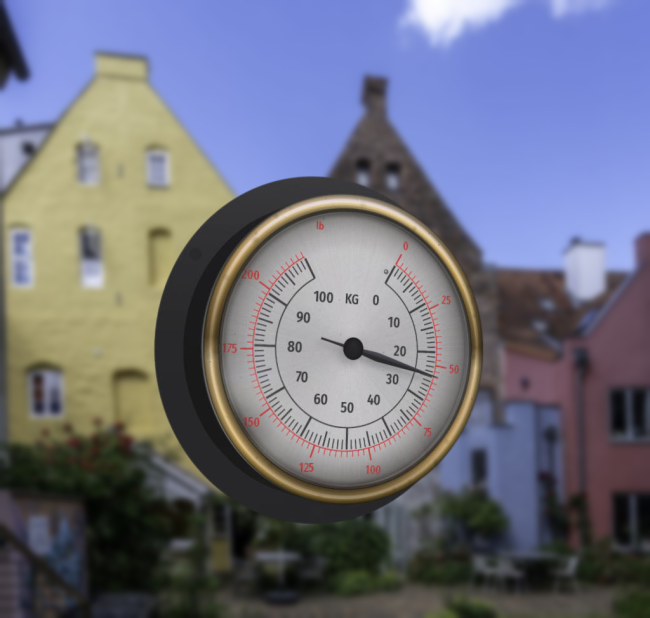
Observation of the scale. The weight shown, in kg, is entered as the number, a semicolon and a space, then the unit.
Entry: 25; kg
